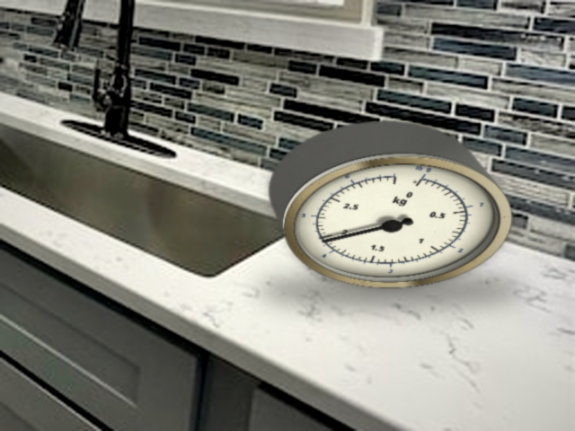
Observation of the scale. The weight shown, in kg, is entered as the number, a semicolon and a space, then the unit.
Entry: 2; kg
